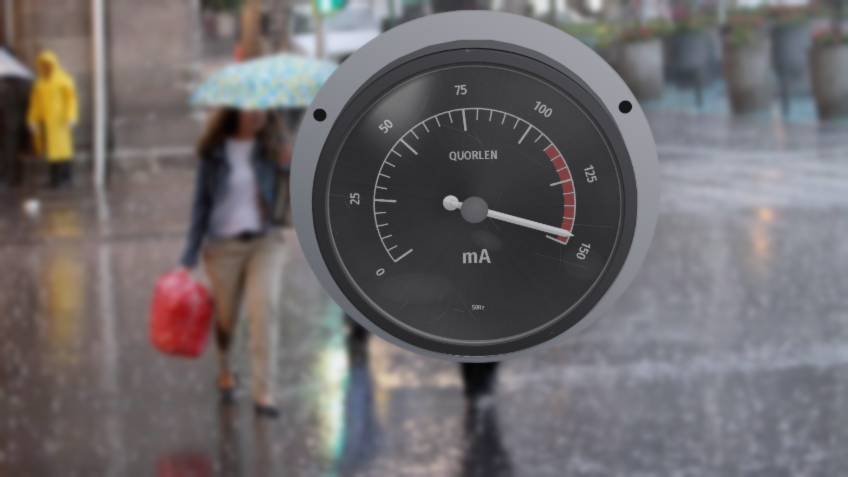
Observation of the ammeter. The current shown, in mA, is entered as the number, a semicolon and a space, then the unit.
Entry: 145; mA
